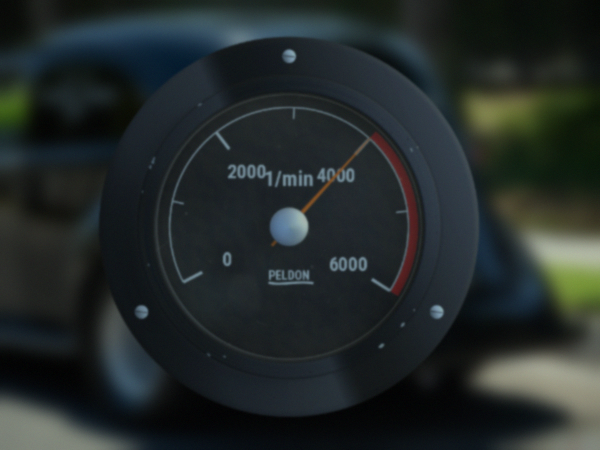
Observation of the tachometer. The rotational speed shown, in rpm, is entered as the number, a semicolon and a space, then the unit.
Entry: 4000; rpm
